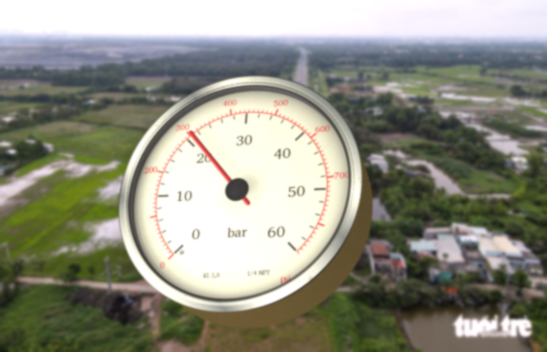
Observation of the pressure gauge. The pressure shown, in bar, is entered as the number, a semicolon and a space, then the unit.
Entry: 21; bar
